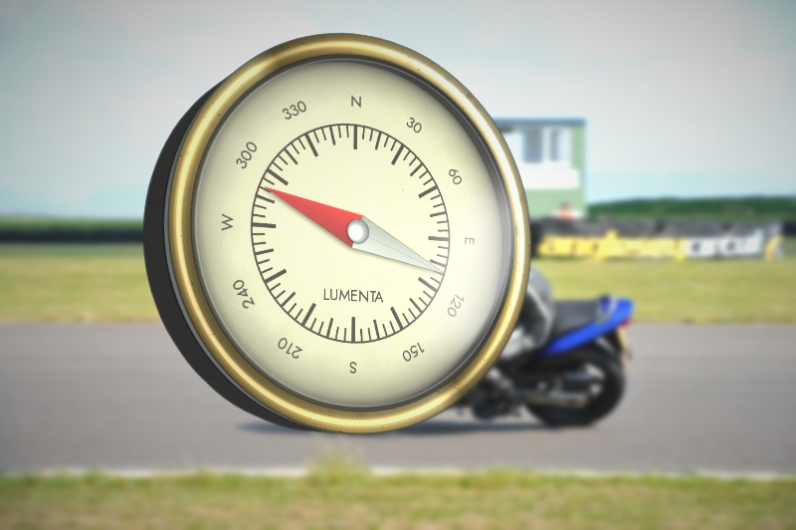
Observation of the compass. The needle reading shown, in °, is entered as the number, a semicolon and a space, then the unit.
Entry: 290; °
